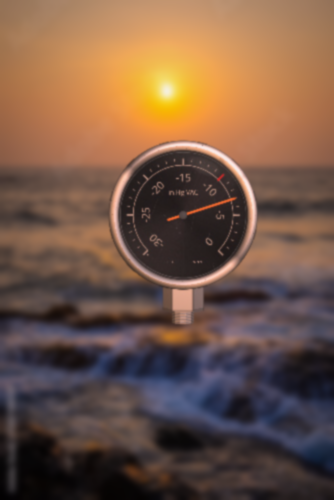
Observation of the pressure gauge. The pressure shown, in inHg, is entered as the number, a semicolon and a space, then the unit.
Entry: -7; inHg
